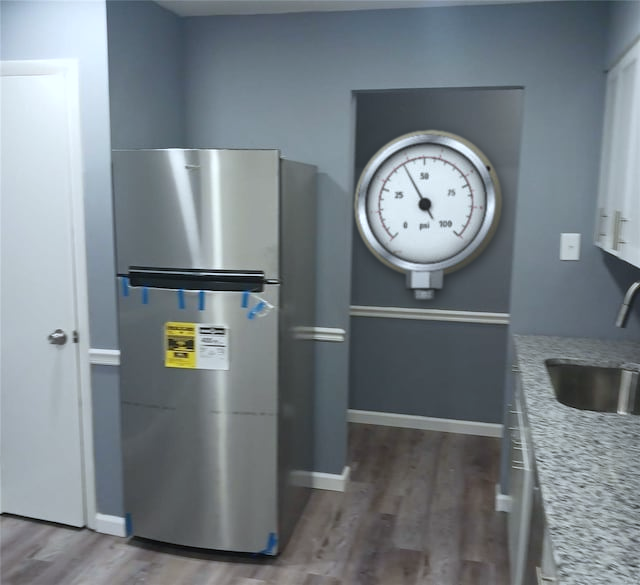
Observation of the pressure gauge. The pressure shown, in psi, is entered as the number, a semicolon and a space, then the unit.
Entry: 40; psi
